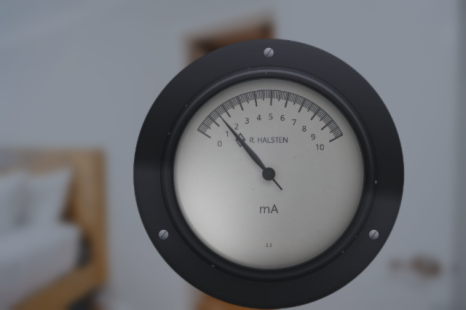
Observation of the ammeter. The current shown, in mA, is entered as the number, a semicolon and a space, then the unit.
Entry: 1.5; mA
